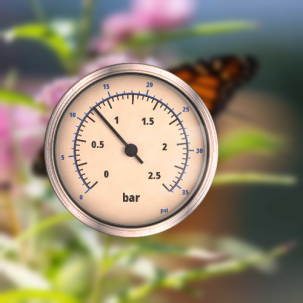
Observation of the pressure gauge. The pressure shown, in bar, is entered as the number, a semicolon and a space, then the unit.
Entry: 0.85; bar
